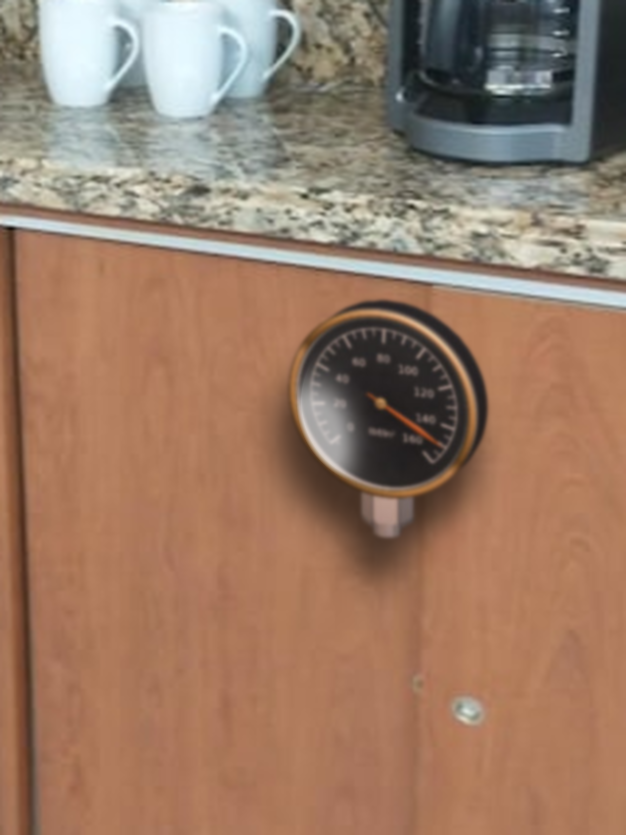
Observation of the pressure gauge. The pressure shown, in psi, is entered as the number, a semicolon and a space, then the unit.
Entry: 150; psi
